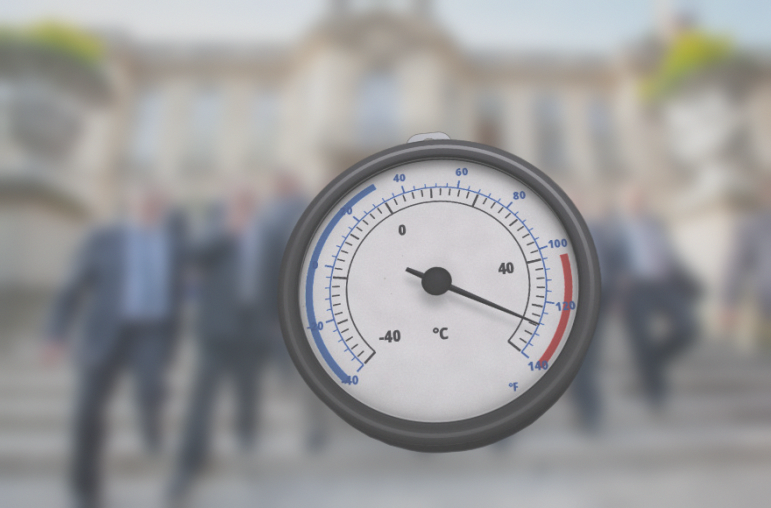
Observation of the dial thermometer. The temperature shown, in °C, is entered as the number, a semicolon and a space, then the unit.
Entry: 54; °C
